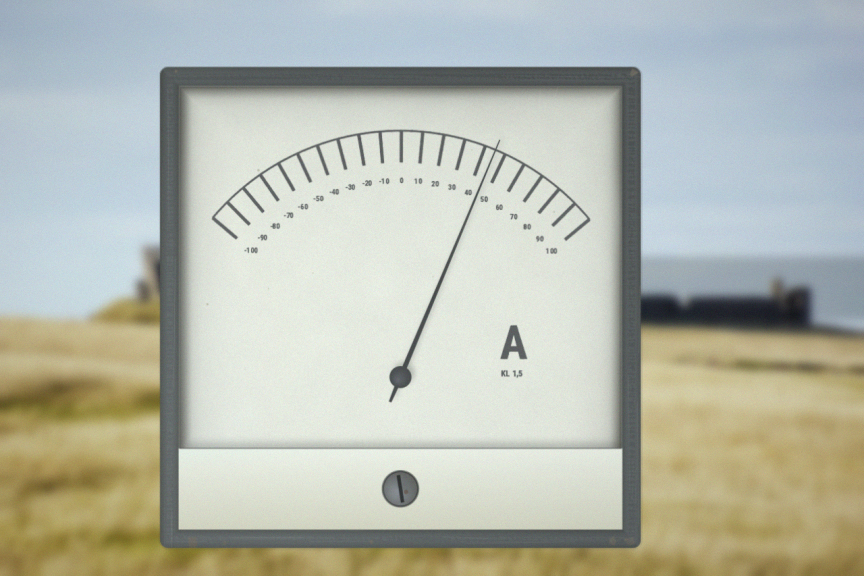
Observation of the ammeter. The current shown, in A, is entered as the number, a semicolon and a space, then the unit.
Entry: 45; A
